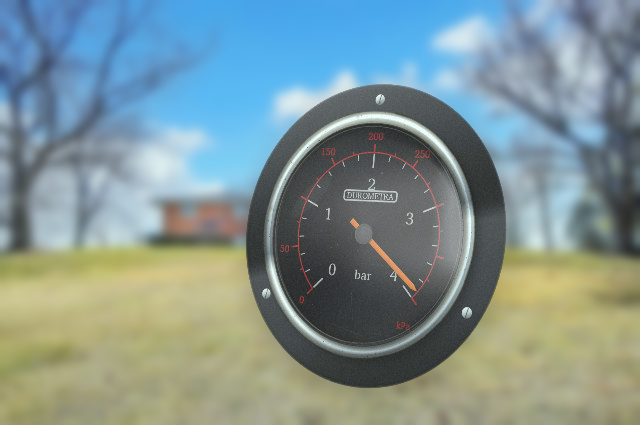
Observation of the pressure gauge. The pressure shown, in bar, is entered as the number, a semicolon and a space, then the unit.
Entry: 3.9; bar
